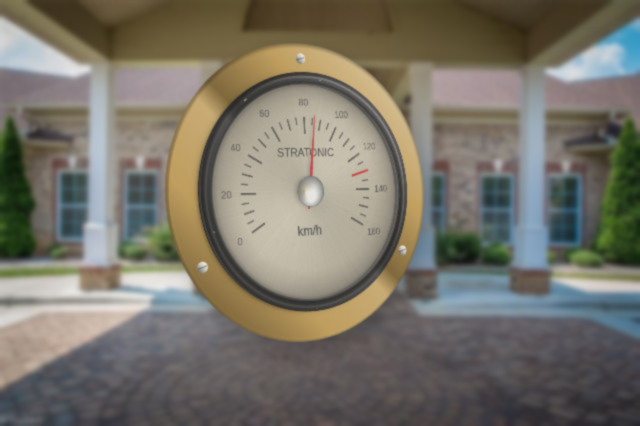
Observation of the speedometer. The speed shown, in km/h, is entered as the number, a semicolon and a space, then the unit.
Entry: 85; km/h
